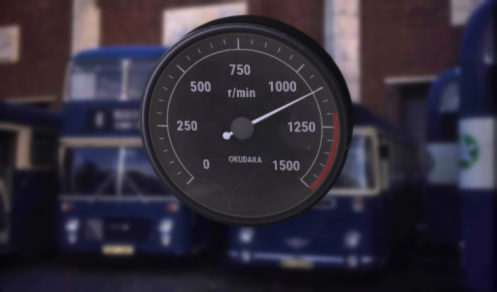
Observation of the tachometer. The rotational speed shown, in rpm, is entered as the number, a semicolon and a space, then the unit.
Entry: 1100; rpm
